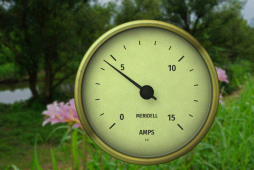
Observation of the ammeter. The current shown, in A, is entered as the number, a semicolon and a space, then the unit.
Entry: 4.5; A
